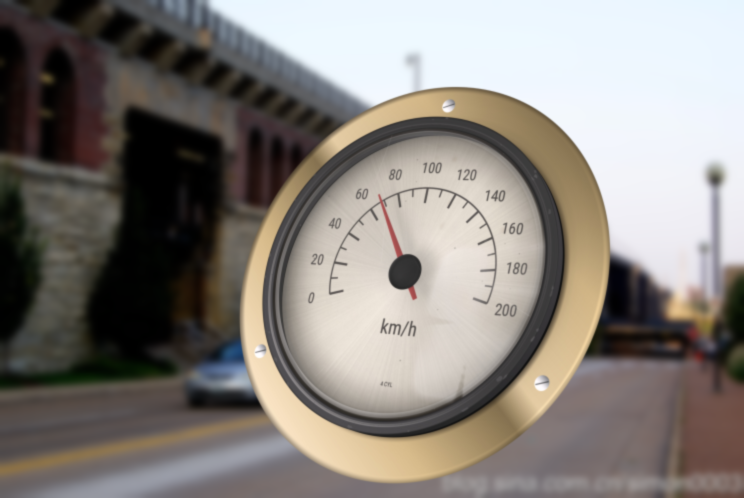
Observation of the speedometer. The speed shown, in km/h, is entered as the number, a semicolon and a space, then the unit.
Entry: 70; km/h
